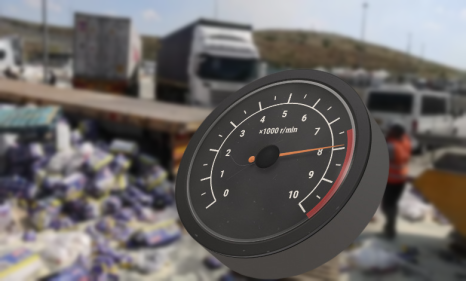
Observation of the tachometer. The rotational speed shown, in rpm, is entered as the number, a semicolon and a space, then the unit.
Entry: 8000; rpm
